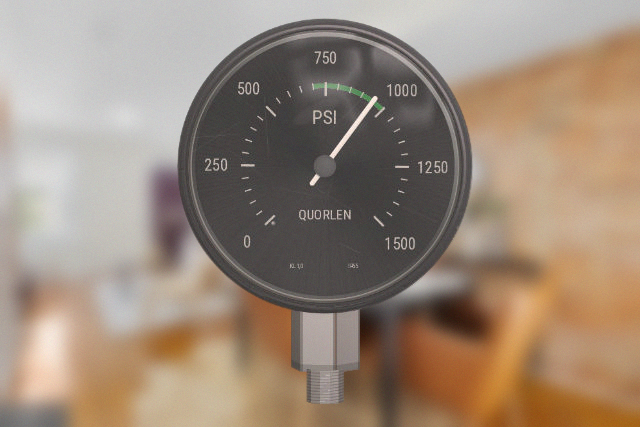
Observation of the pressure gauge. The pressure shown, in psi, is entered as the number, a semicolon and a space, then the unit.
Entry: 950; psi
